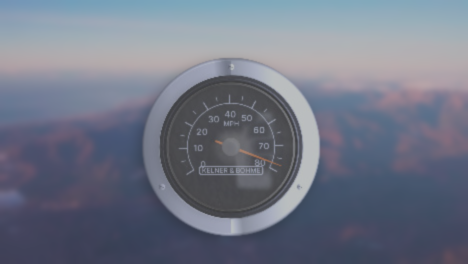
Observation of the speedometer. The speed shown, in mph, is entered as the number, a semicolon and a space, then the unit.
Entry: 77.5; mph
